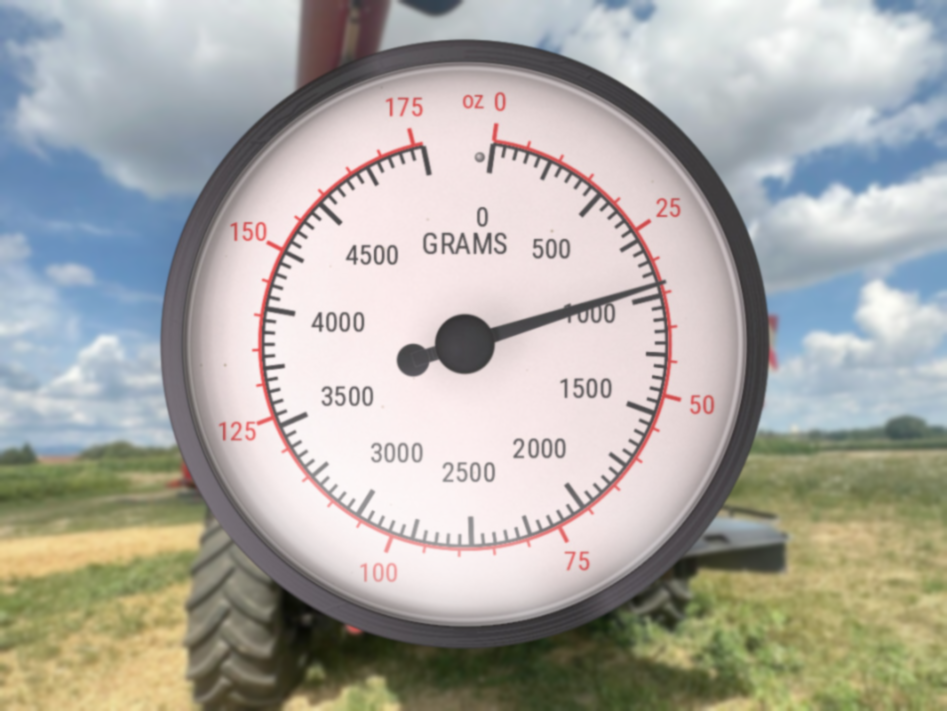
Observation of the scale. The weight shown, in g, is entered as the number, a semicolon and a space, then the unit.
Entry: 950; g
